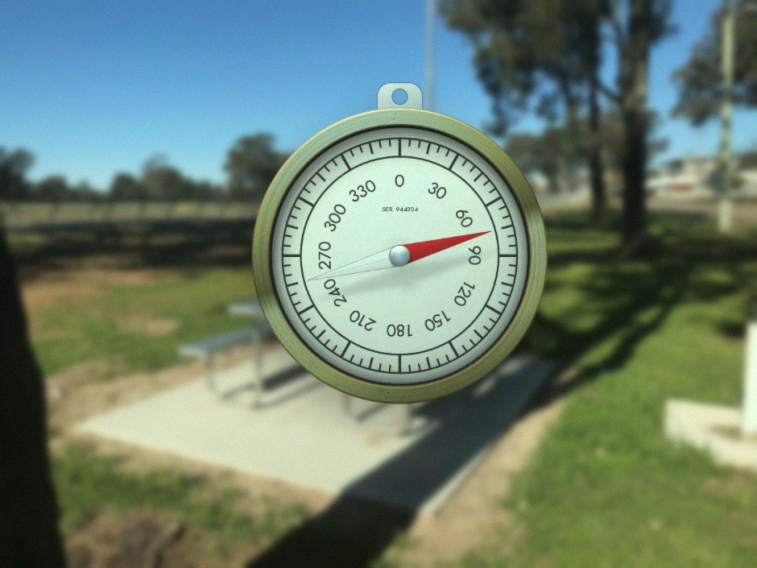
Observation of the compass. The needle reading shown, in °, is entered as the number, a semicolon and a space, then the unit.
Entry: 75; °
